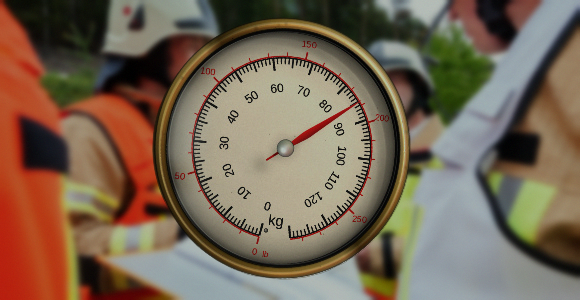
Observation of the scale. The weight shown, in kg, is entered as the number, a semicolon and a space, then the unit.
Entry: 85; kg
